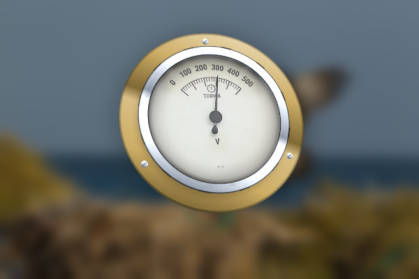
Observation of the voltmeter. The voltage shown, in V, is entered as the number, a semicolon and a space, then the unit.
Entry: 300; V
